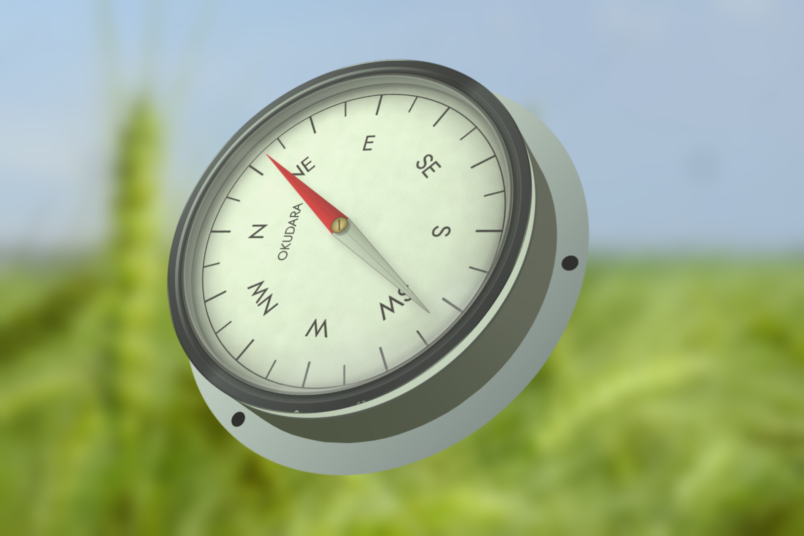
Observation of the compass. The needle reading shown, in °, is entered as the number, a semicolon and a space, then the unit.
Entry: 37.5; °
